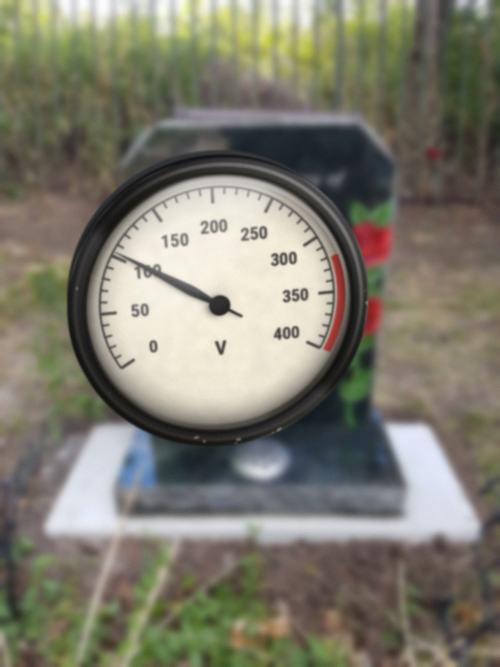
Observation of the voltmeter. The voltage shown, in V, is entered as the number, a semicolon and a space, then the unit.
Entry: 105; V
